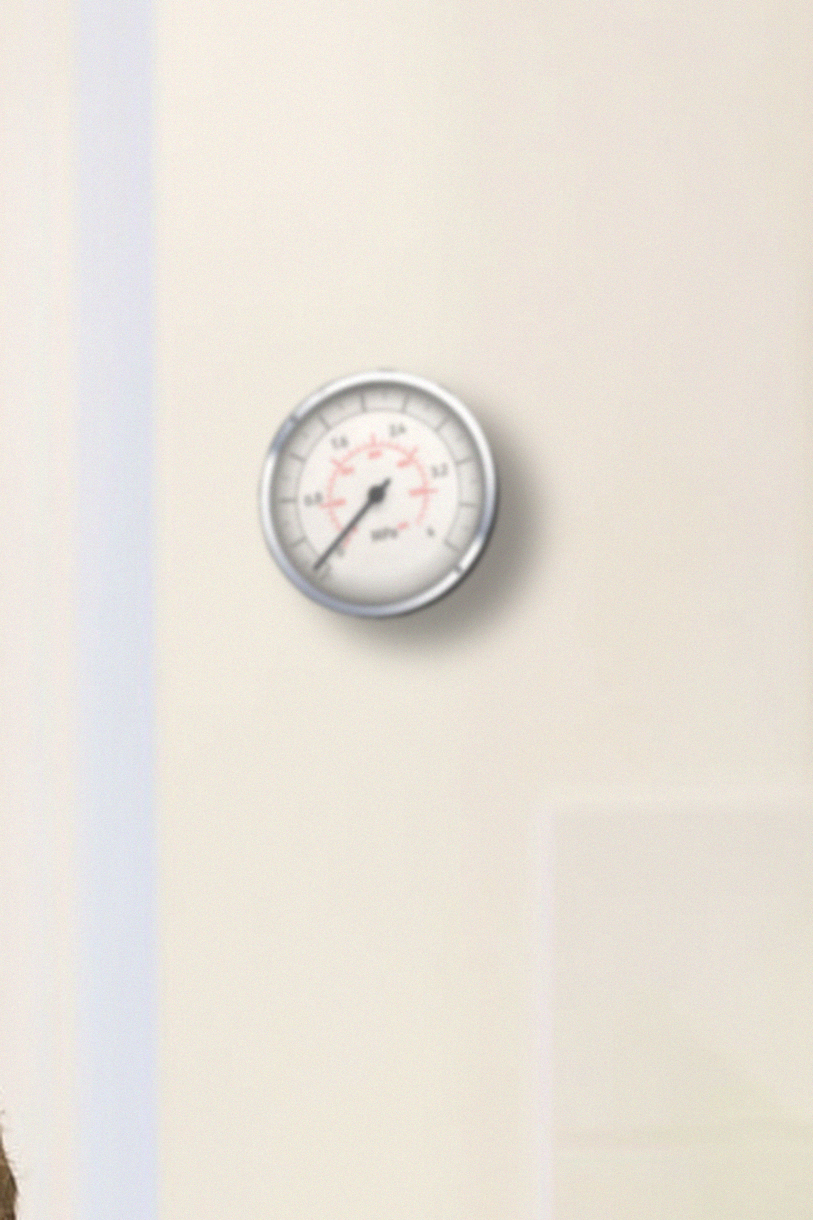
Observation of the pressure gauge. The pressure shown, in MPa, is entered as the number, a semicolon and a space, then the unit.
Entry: 0.1; MPa
